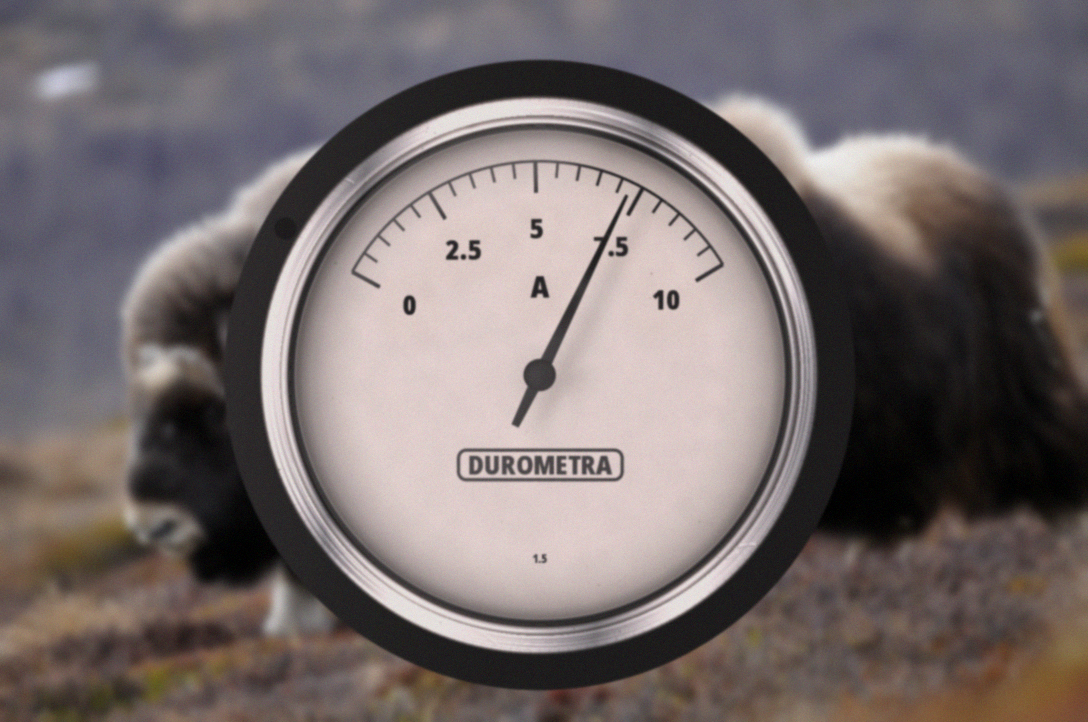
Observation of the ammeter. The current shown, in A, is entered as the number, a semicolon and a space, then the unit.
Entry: 7.25; A
